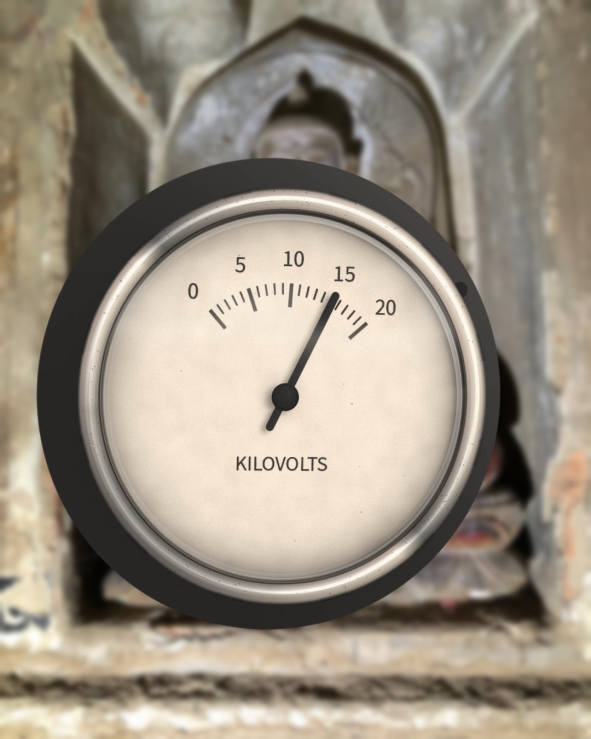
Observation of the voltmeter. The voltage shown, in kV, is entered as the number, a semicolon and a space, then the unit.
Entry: 15; kV
